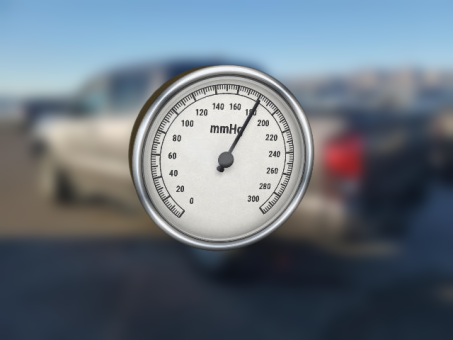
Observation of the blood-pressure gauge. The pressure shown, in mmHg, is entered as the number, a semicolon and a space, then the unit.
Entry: 180; mmHg
